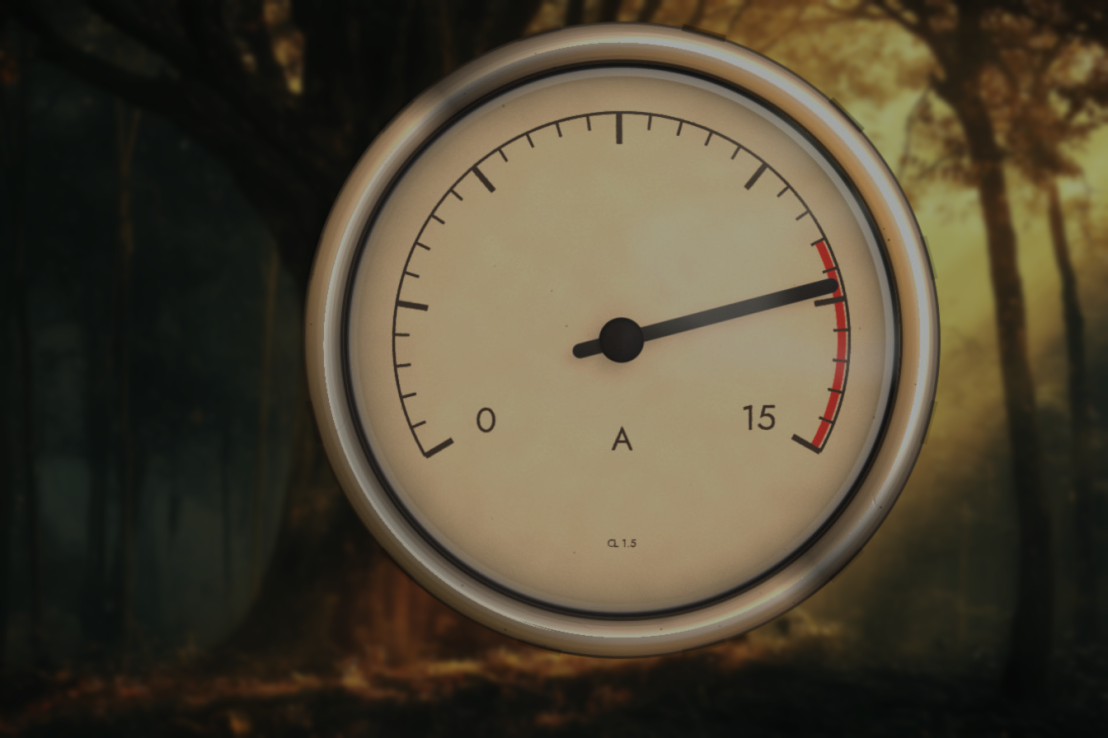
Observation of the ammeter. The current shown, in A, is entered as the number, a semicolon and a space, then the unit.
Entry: 12.25; A
